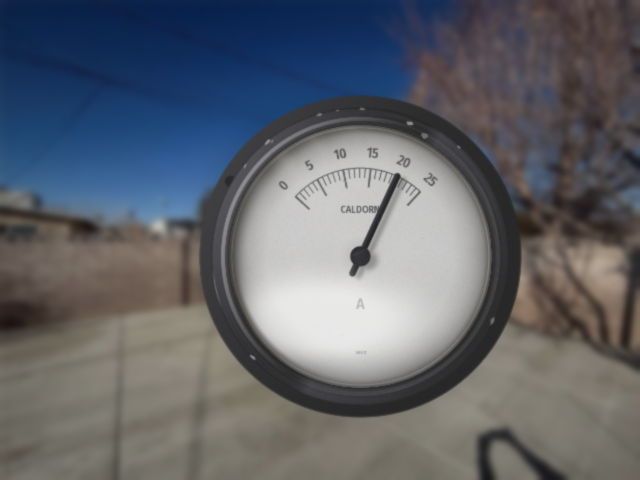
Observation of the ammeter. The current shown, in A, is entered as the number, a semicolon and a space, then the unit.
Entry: 20; A
